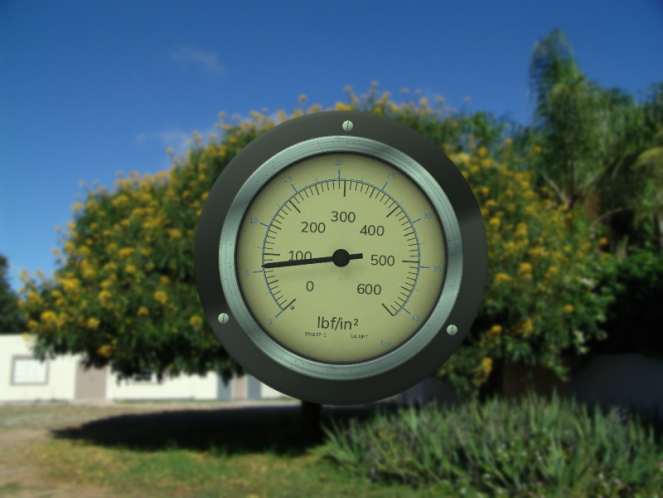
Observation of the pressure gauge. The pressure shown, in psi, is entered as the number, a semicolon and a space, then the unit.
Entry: 80; psi
